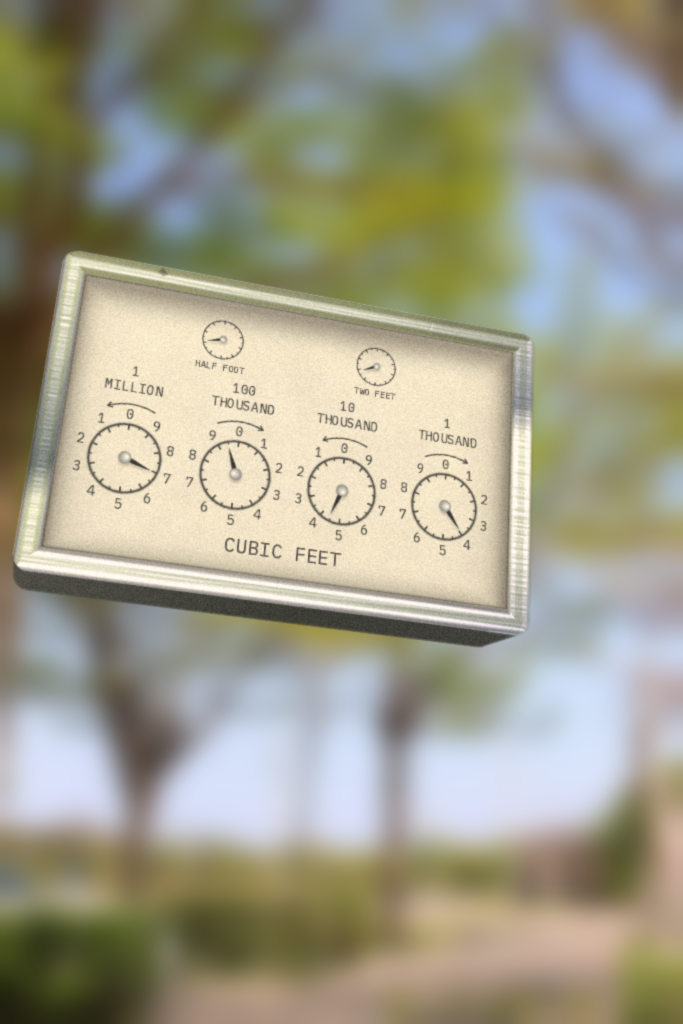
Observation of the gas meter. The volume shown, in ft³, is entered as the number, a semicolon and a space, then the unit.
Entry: 694400; ft³
